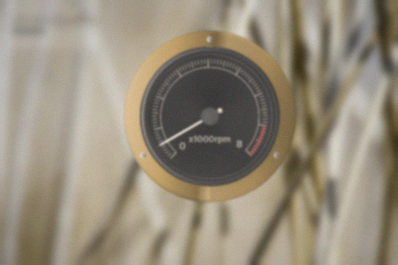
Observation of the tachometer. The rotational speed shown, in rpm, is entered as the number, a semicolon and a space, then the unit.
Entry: 500; rpm
